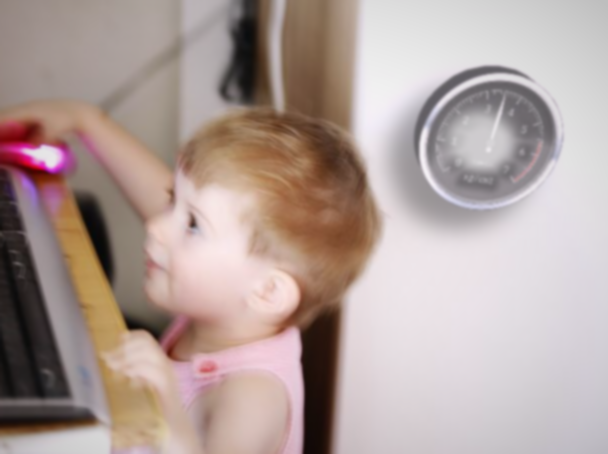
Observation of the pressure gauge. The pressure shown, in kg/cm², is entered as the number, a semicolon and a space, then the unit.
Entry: 3.5; kg/cm²
